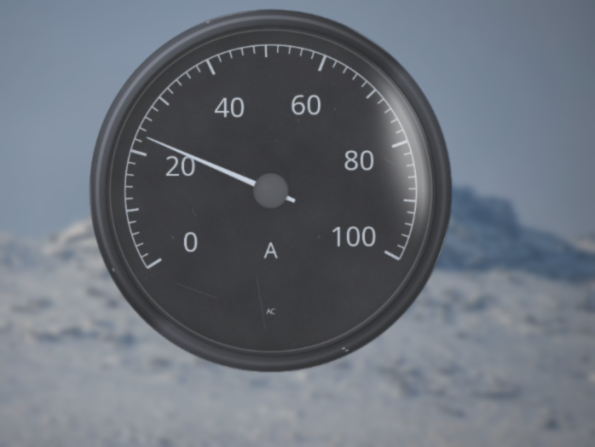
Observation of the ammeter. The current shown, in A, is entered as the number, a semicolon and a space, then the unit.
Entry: 23; A
